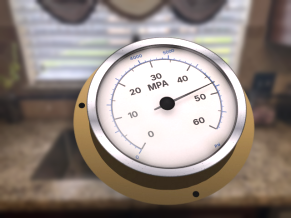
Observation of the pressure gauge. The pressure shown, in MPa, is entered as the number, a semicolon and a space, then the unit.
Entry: 47.5; MPa
